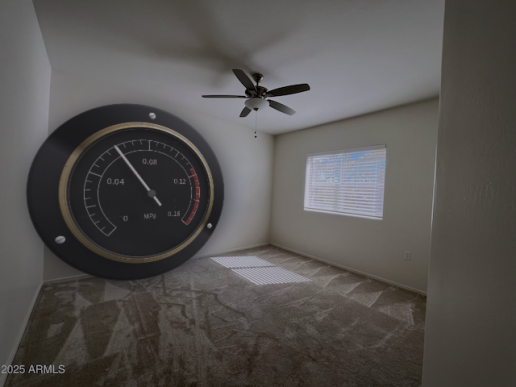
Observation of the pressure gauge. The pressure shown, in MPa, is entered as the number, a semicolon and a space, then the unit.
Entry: 0.06; MPa
